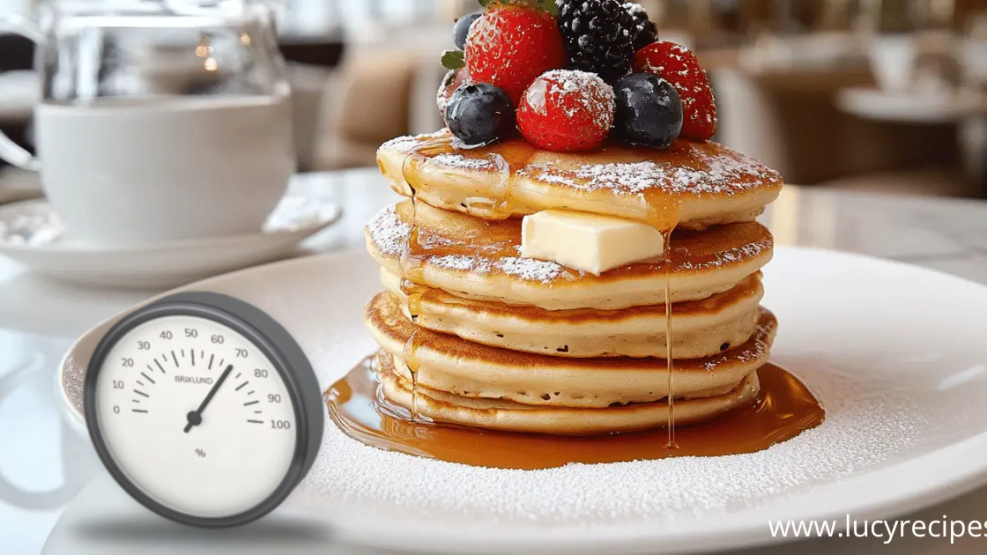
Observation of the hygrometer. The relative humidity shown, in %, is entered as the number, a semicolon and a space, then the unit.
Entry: 70; %
